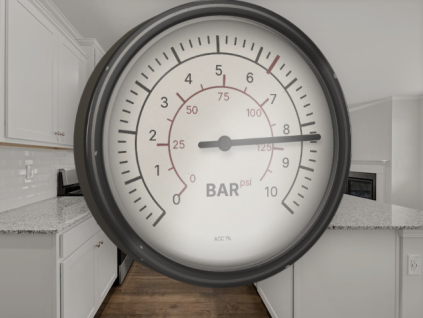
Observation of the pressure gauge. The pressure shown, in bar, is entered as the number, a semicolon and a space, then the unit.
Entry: 8.3; bar
